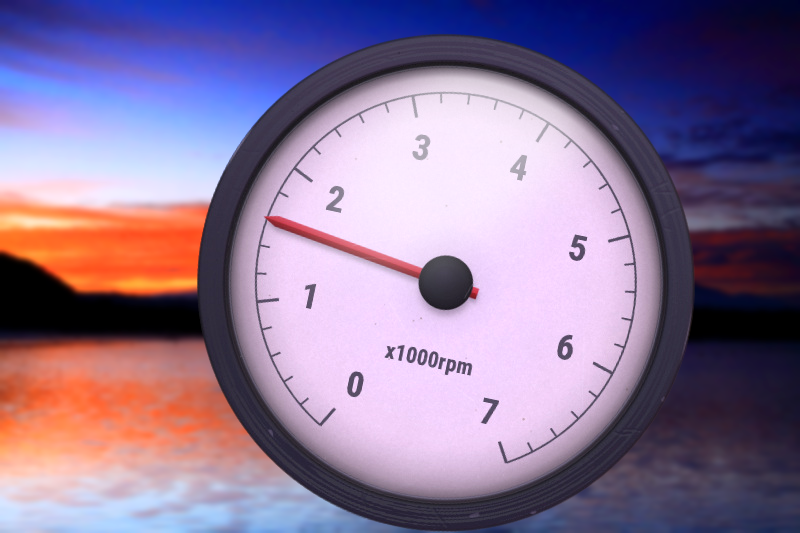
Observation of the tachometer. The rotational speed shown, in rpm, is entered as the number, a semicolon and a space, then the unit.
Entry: 1600; rpm
